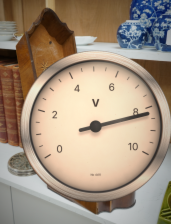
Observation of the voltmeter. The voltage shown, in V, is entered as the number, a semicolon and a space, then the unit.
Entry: 8.25; V
